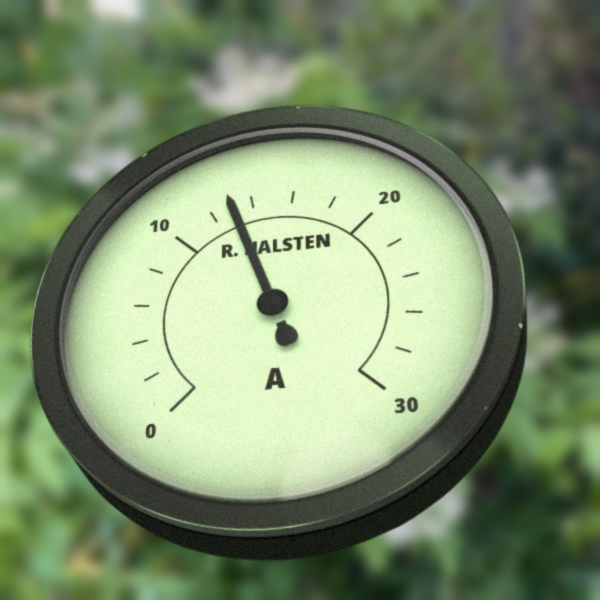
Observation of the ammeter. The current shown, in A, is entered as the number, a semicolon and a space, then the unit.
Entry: 13; A
